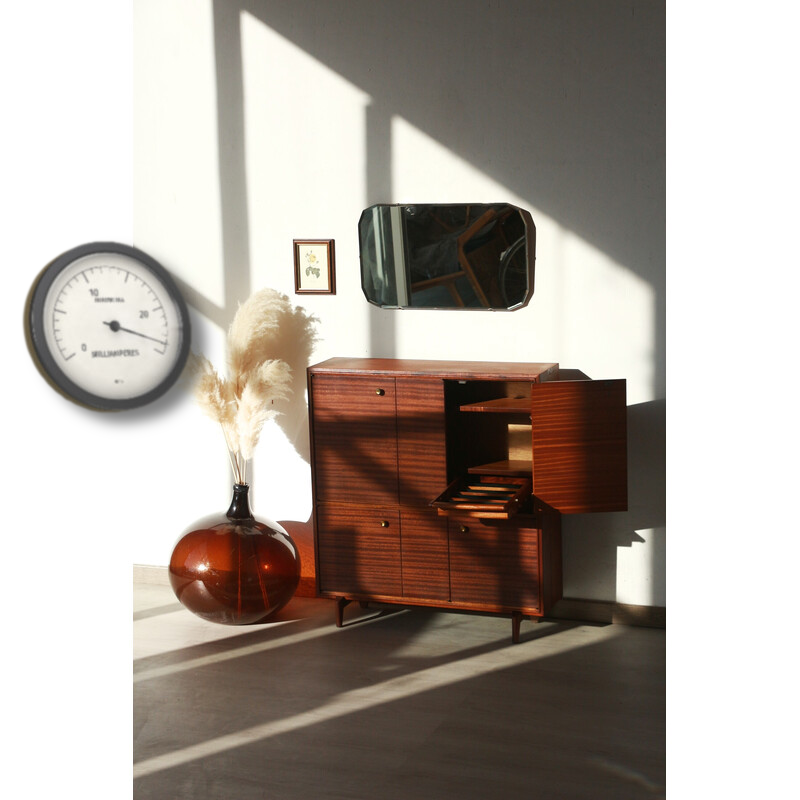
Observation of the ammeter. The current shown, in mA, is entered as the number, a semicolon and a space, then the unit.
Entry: 24; mA
